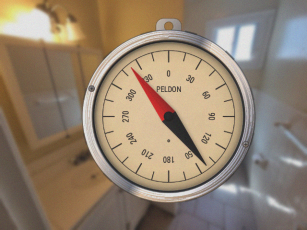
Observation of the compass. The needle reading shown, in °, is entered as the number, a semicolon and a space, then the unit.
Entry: 322.5; °
